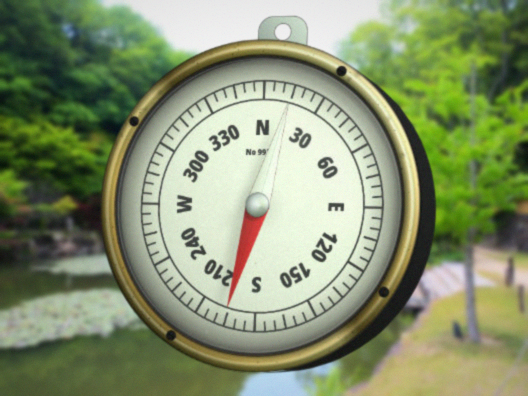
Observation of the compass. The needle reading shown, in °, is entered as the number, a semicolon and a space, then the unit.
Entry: 195; °
